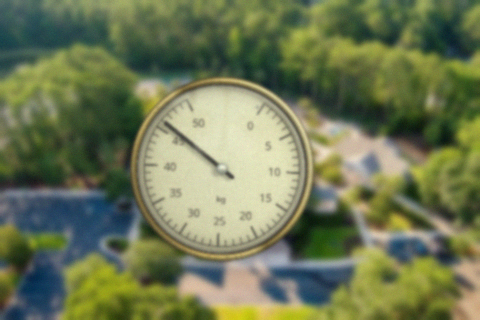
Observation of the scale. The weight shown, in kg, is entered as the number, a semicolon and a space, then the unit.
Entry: 46; kg
